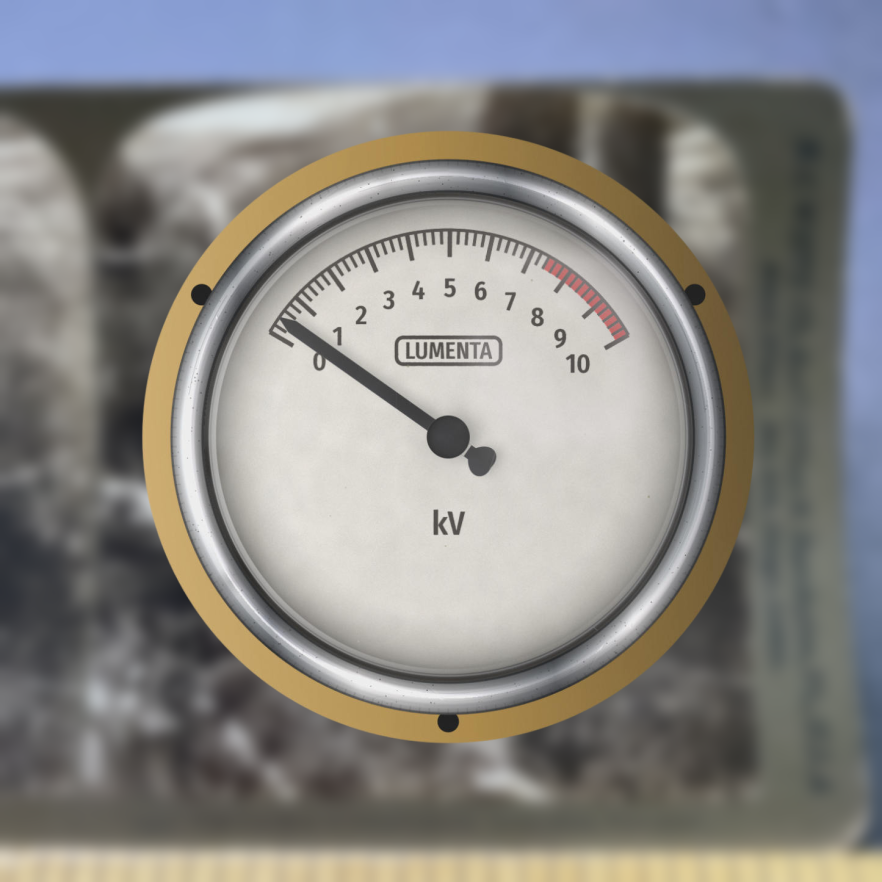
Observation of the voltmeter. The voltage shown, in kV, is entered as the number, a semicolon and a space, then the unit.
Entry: 0.4; kV
